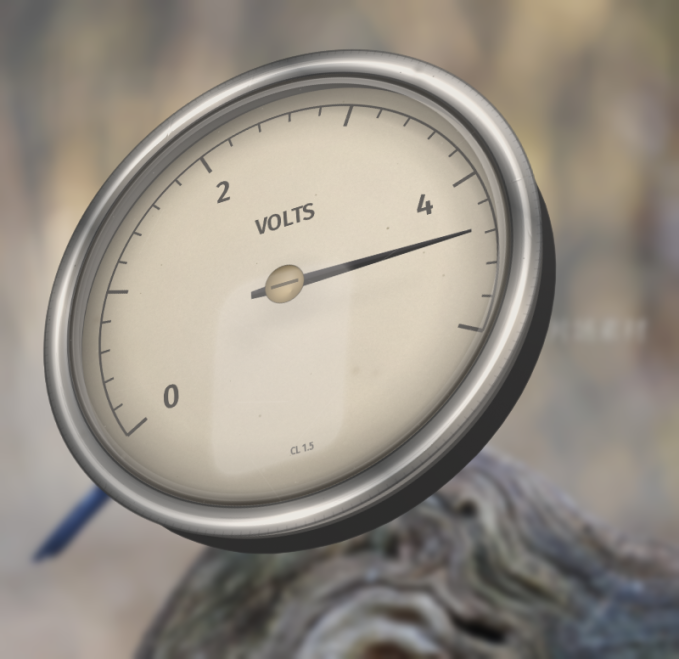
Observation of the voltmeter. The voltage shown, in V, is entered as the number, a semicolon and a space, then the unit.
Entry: 4.4; V
